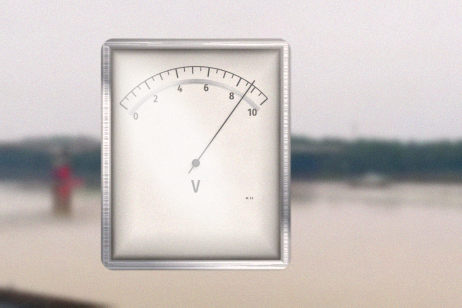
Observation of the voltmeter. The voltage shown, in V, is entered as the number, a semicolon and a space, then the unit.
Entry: 8.75; V
